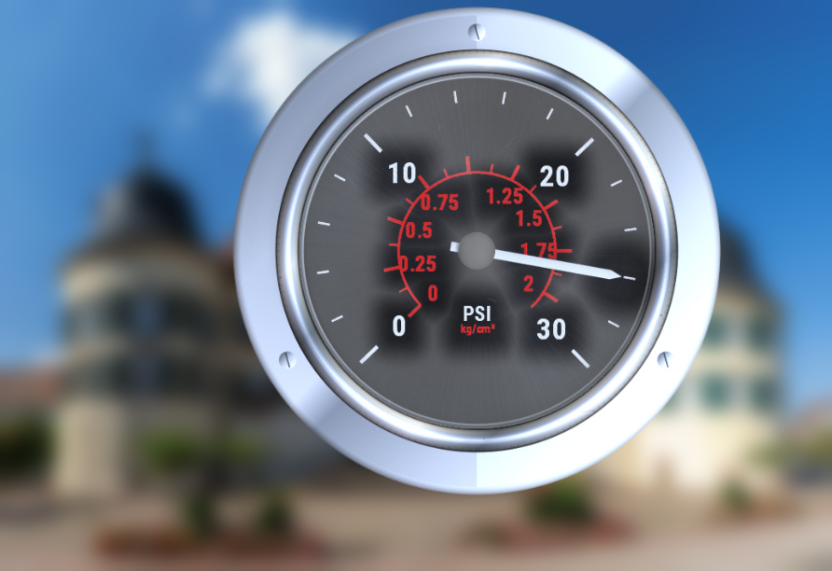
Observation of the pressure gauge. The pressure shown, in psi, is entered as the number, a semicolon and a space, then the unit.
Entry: 26; psi
